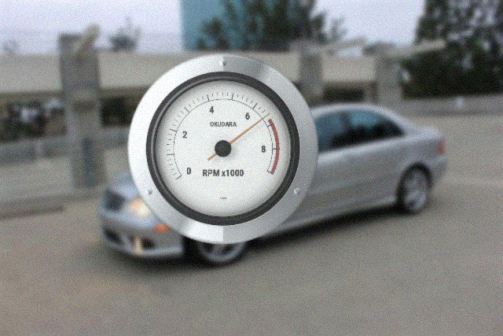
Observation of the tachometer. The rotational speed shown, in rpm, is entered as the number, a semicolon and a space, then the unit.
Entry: 6600; rpm
